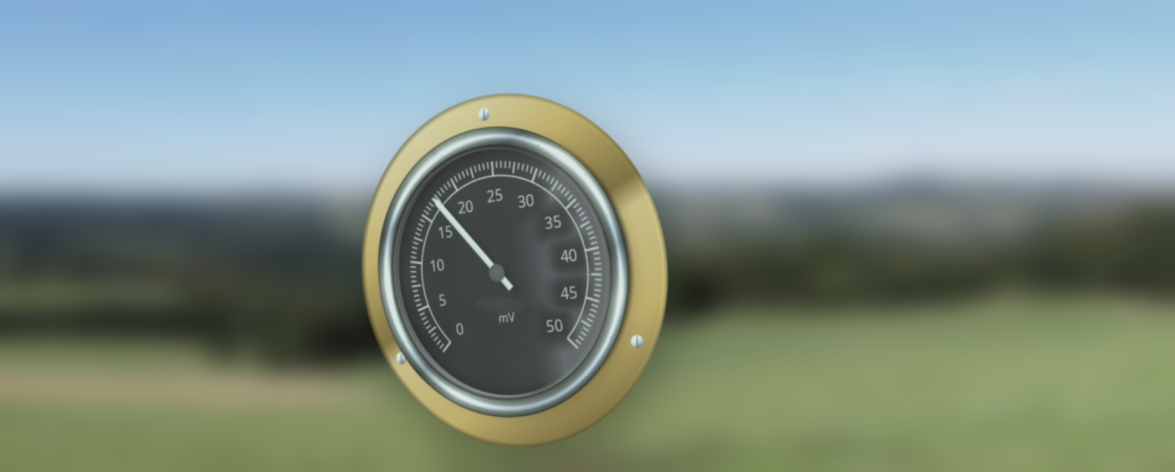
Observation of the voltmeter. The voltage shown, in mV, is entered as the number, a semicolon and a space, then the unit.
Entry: 17.5; mV
